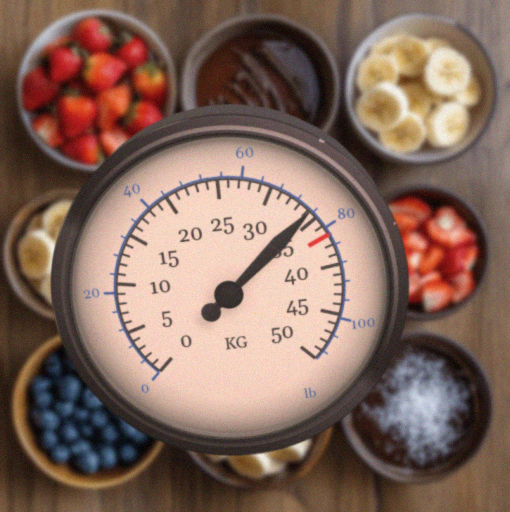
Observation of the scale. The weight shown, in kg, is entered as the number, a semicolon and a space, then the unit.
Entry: 34; kg
